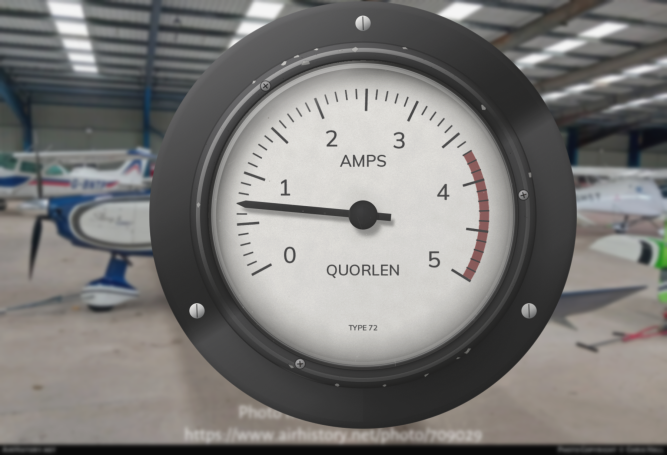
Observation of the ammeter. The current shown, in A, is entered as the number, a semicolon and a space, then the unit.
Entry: 0.7; A
